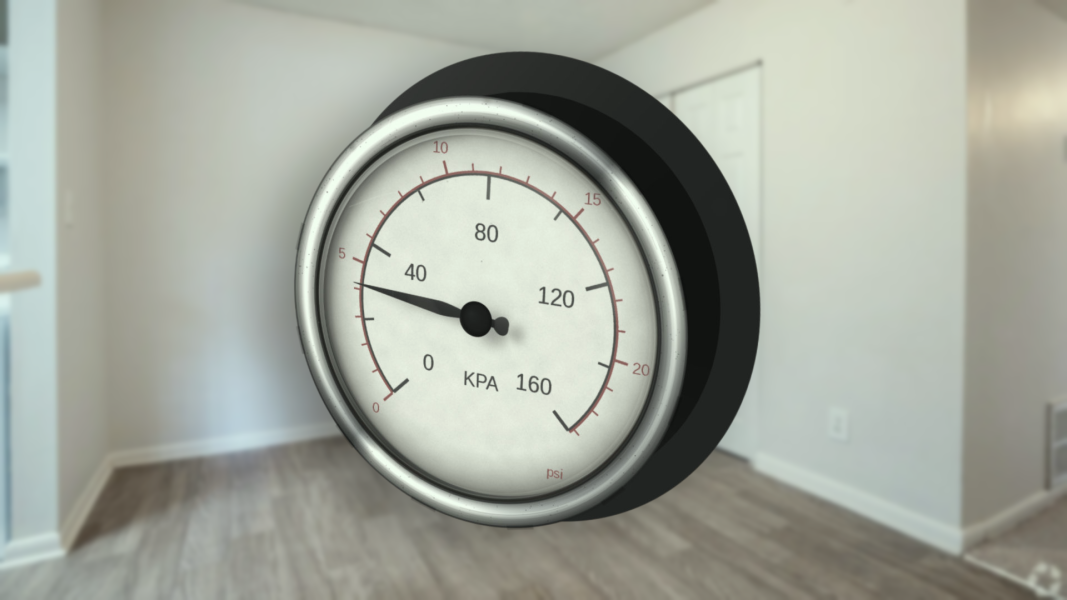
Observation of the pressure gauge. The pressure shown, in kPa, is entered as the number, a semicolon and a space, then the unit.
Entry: 30; kPa
